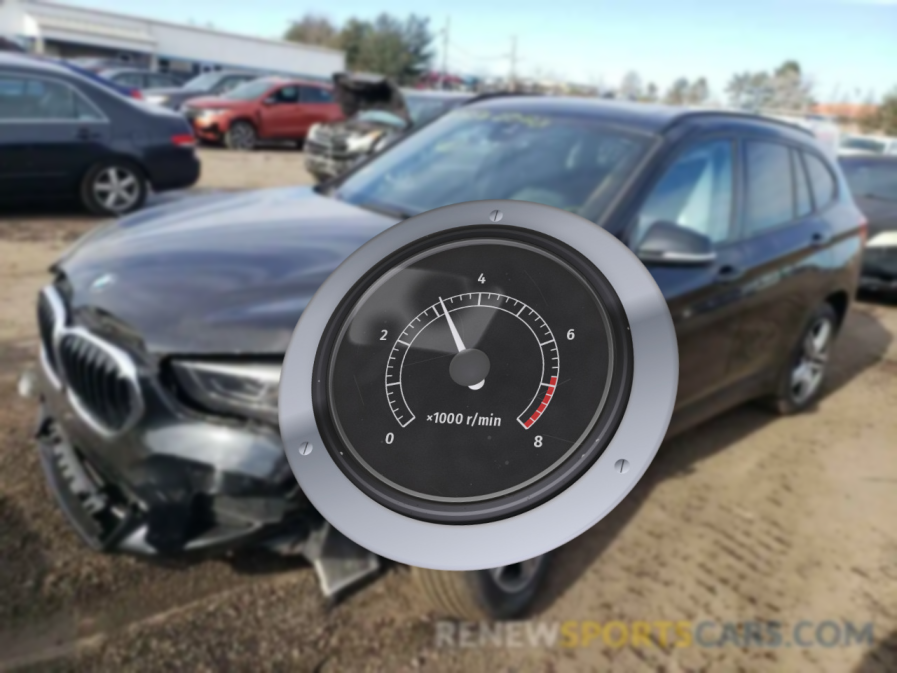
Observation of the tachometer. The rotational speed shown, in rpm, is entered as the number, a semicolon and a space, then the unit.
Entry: 3200; rpm
